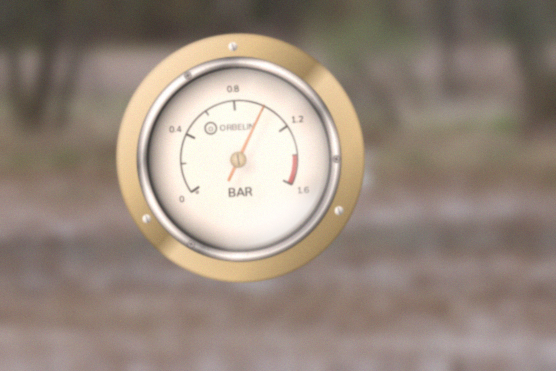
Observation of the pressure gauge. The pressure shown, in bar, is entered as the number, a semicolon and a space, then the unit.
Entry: 1; bar
